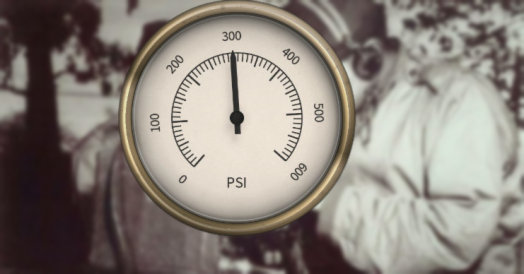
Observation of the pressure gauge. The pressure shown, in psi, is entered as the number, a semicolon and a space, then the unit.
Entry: 300; psi
